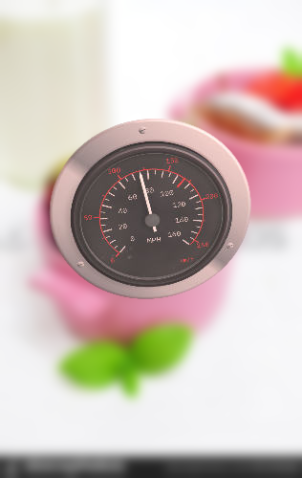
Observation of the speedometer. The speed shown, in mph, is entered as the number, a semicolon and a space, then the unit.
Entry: 75; mph
